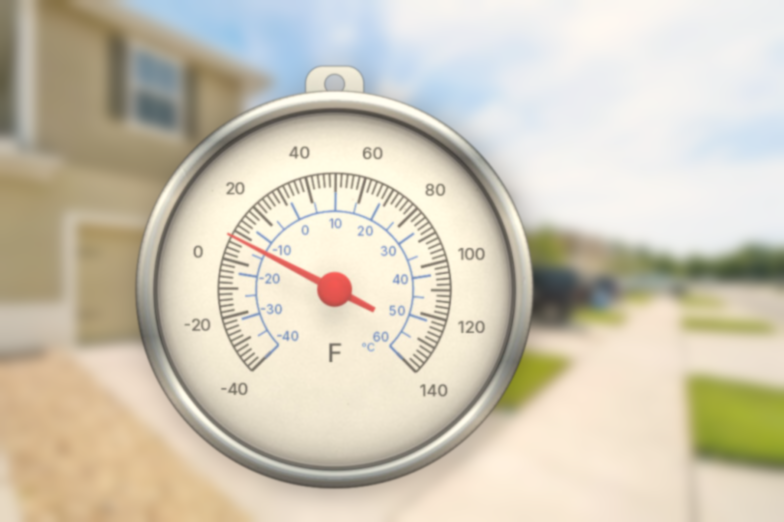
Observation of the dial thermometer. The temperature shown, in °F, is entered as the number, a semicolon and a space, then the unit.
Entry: 8; °F
